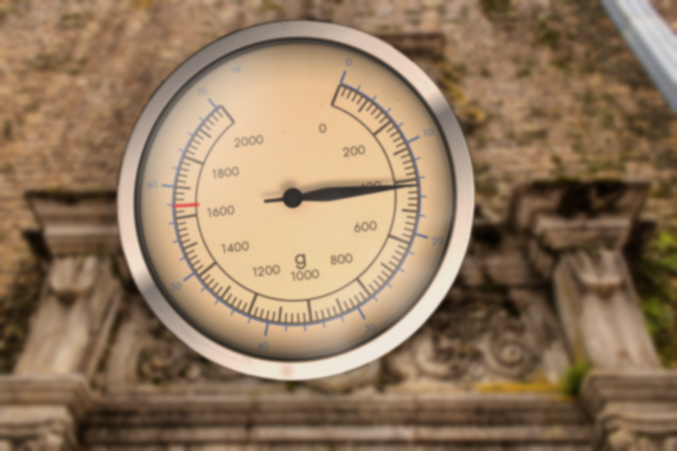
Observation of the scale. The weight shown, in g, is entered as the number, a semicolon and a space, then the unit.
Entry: 420; g
